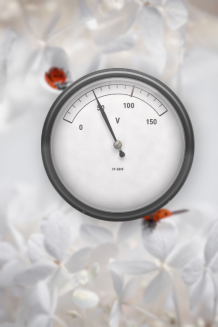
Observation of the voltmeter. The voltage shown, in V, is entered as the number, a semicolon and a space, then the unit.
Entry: 50; V
